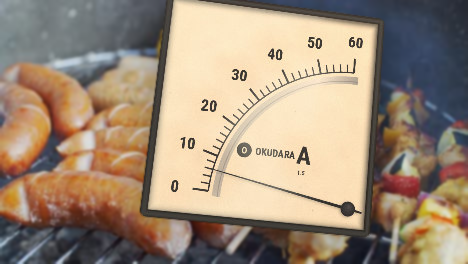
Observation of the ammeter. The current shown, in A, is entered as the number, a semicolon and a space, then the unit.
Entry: 6; A
